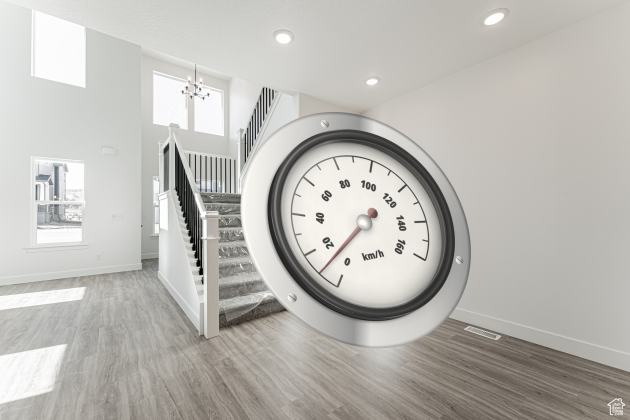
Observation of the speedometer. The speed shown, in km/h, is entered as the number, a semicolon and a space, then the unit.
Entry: 10; km/h
